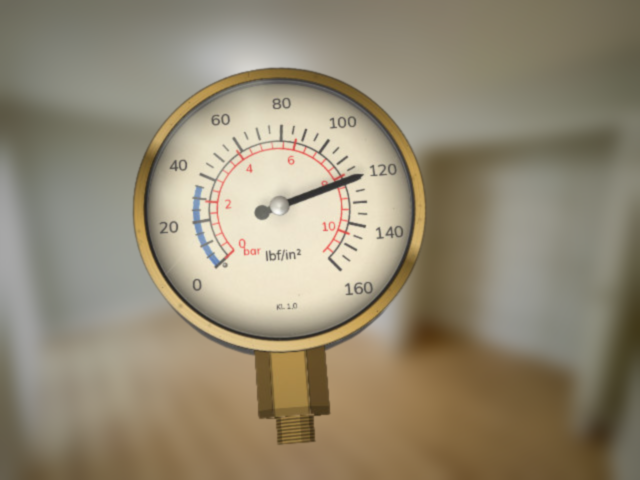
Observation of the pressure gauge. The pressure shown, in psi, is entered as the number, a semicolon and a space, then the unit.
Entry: 120; psi
